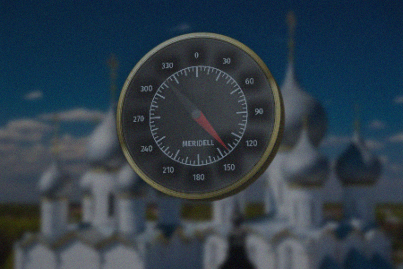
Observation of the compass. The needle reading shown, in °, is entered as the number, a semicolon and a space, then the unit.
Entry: 140; °
